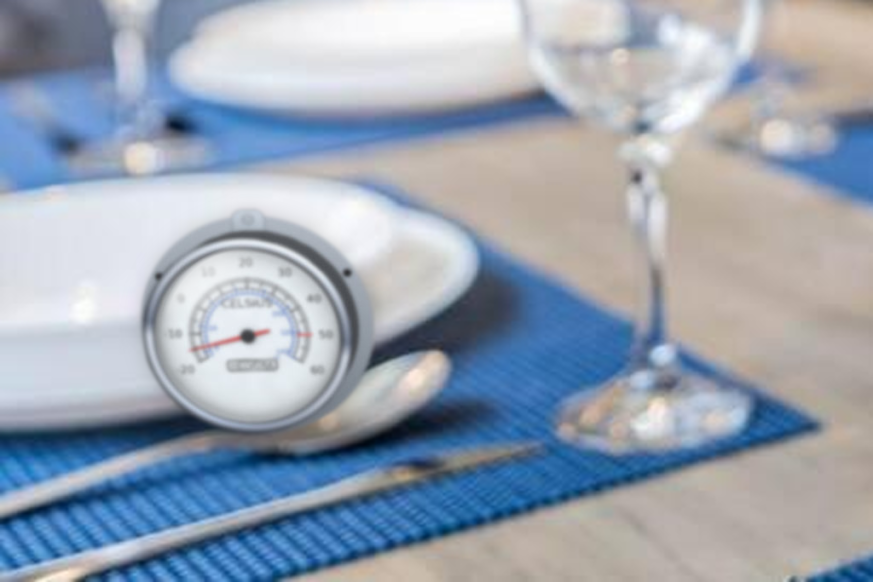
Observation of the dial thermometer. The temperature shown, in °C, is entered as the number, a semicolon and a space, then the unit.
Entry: -15; °C
